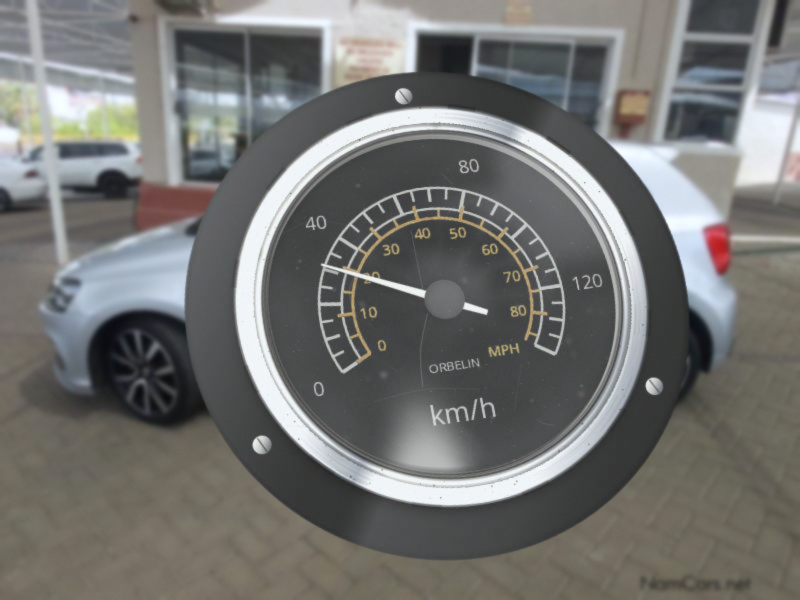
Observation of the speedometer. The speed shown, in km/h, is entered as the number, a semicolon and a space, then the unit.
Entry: 30; km/h
